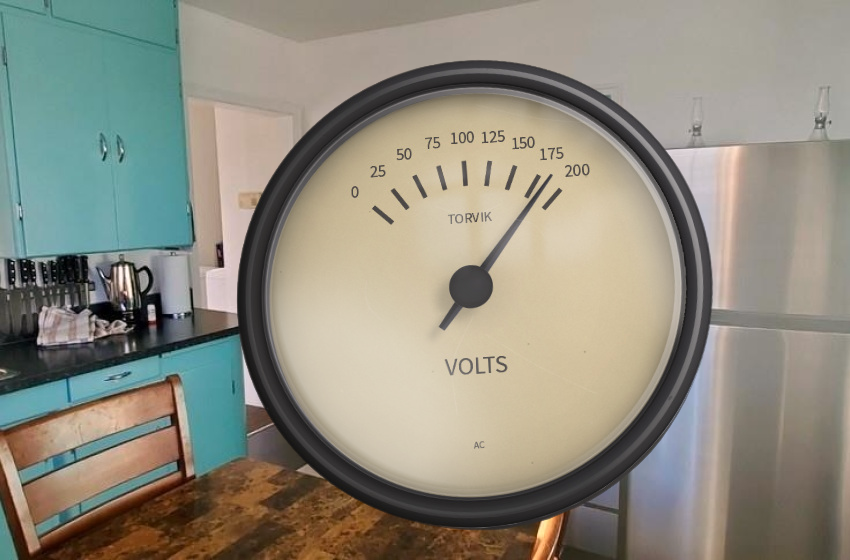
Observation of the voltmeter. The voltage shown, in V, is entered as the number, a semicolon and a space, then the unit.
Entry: 187.5; V
